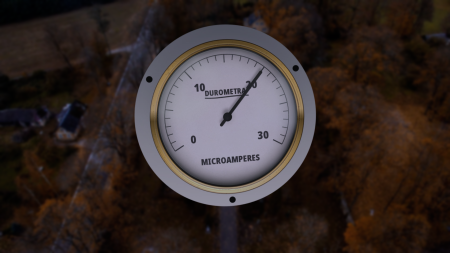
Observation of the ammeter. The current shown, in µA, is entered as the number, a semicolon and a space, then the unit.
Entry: 20; µA
